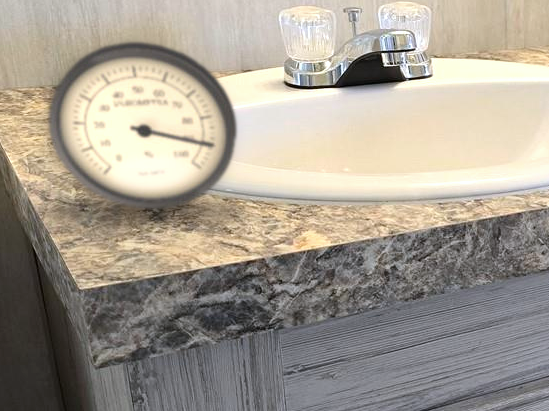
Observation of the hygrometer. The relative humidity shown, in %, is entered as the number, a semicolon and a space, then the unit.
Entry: 90; %
